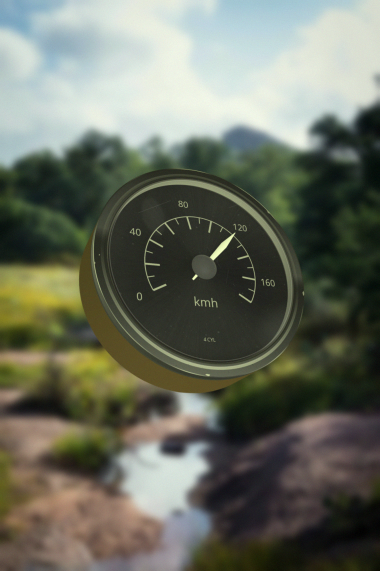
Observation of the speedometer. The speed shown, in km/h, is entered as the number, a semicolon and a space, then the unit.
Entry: 120; km/h
